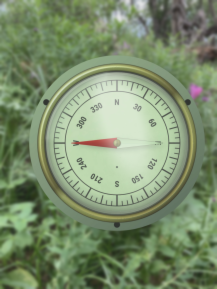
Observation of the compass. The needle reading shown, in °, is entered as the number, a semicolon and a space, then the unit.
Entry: 270; °
